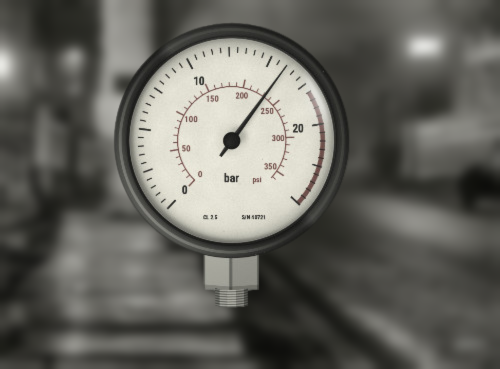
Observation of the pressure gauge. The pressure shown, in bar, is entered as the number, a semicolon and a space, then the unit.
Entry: 16; bar
